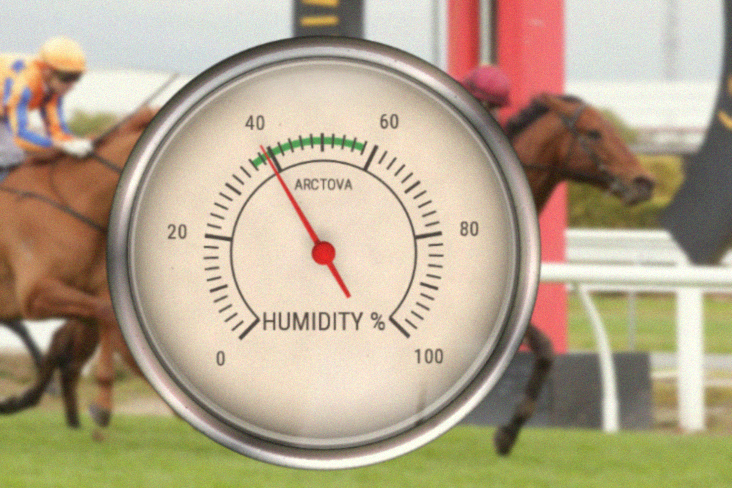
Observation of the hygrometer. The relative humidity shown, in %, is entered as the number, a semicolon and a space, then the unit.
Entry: 39; %
